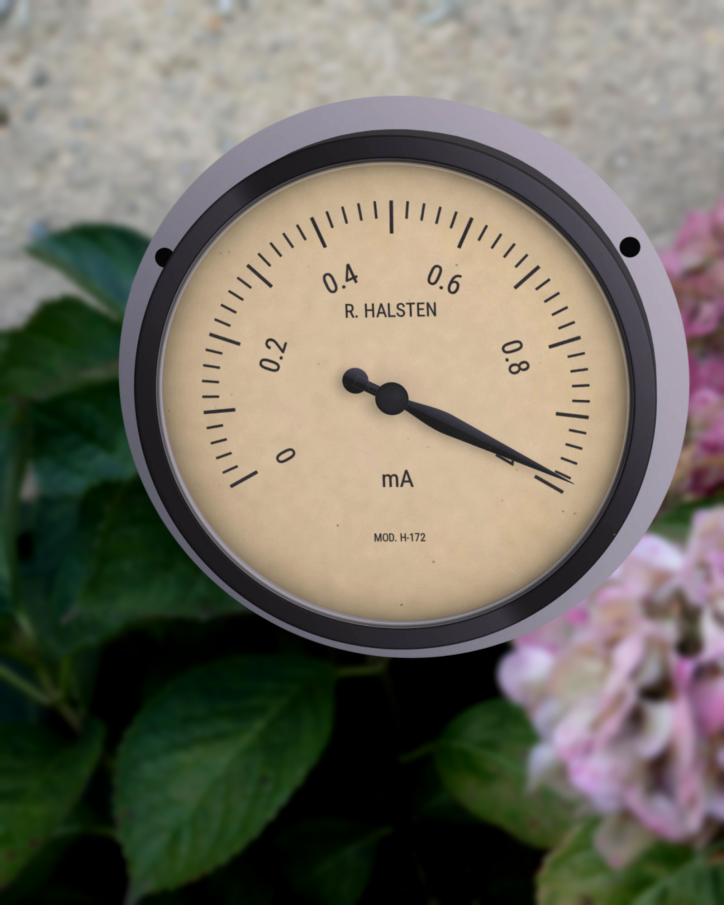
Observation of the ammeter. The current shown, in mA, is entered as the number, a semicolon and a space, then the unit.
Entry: 0.98; mA
